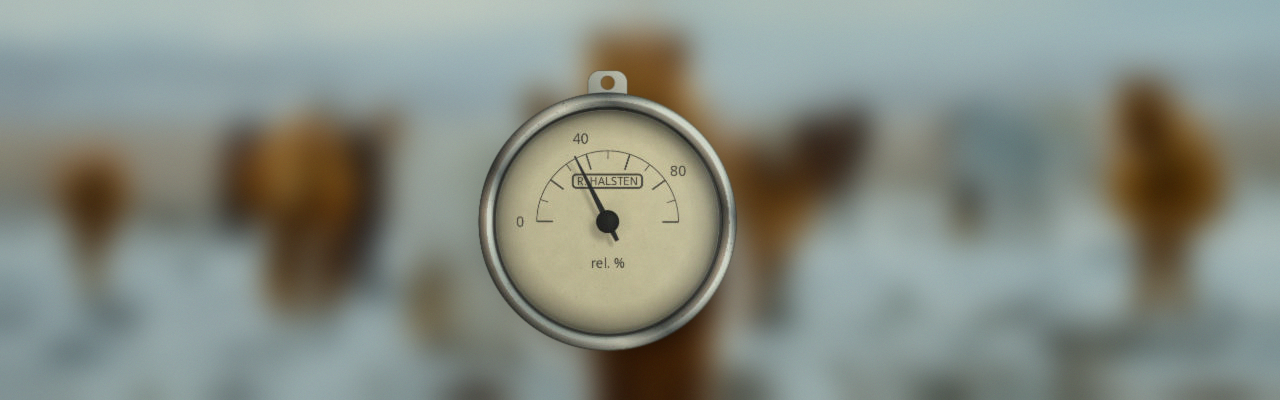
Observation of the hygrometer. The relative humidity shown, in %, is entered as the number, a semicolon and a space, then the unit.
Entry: 35; %
